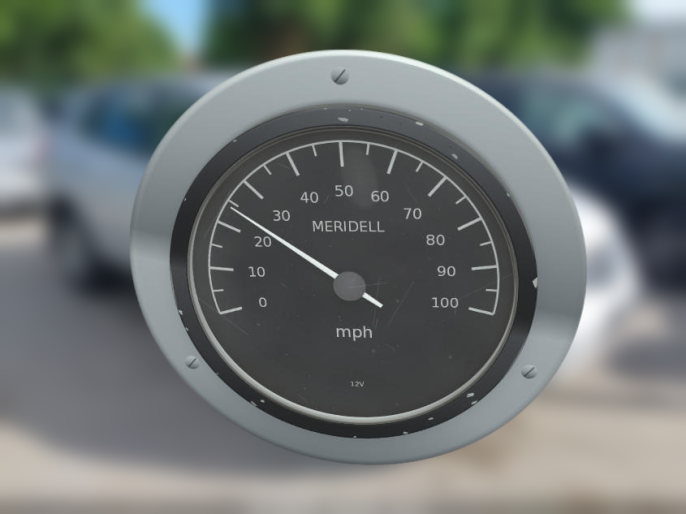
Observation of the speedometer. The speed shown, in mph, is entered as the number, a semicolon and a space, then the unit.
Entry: 25; mph
